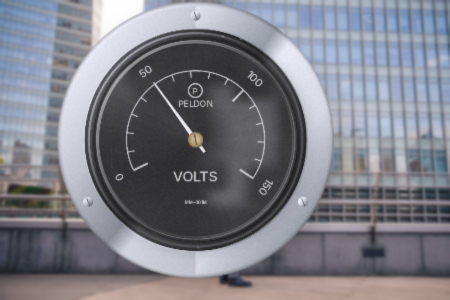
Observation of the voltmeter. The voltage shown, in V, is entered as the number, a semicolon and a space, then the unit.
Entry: 50; V
